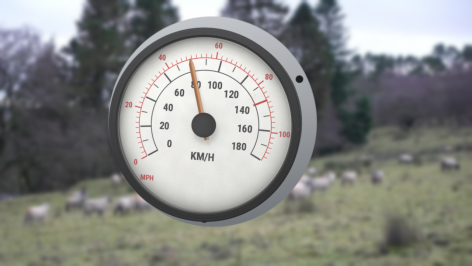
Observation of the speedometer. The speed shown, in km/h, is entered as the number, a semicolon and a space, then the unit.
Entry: 80; km/h
